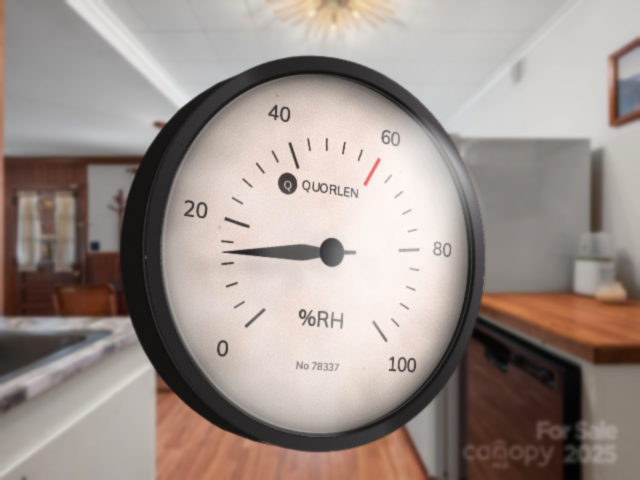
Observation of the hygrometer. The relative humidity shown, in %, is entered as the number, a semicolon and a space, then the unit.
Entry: 14; %
